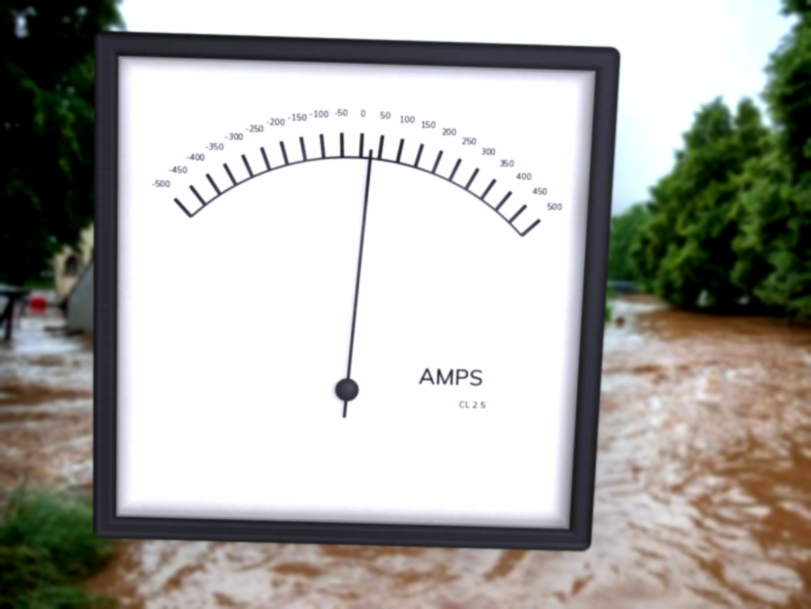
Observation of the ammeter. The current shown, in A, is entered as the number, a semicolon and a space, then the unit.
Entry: 25; A
